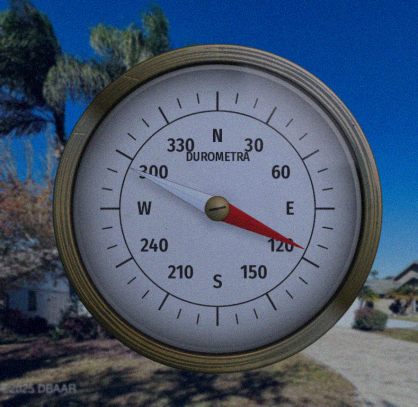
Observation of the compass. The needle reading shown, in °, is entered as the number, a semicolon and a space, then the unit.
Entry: 115; °
